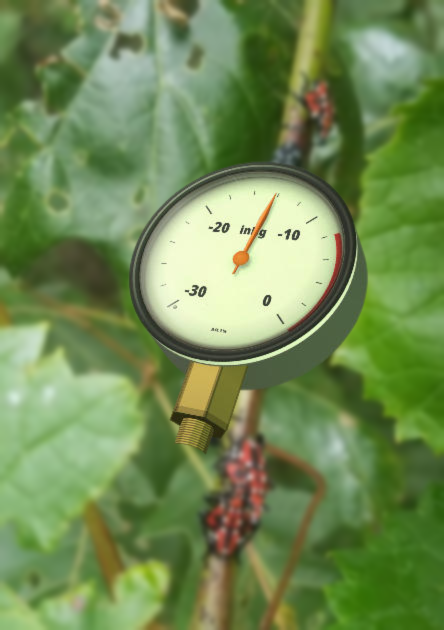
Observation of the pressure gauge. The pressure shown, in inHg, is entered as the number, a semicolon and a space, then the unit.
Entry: -14; inHg
